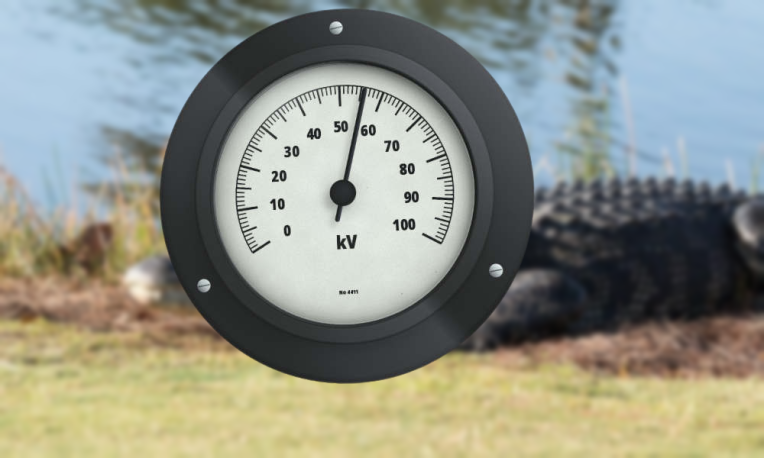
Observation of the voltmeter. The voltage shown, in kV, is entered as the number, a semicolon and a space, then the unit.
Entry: 56; kV
